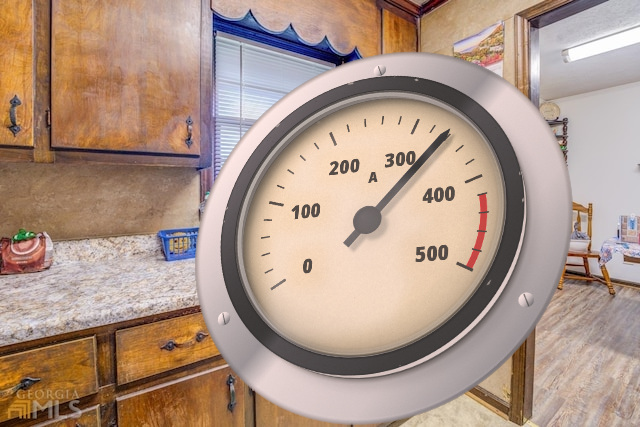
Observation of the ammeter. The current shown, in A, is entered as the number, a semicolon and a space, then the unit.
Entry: 340; A
